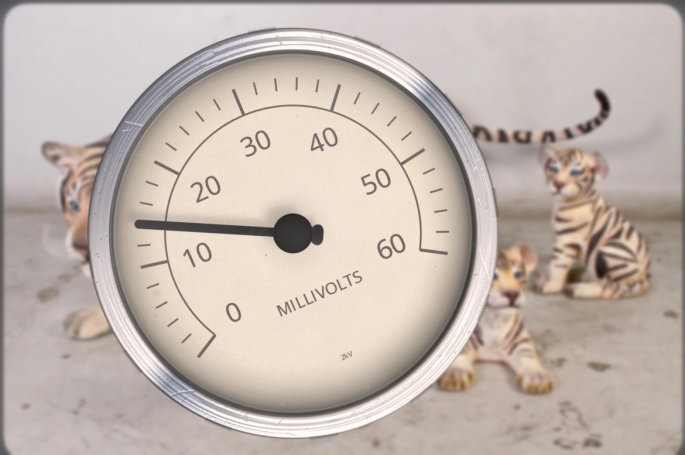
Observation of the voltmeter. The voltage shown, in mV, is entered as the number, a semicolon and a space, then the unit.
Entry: 14; mV
